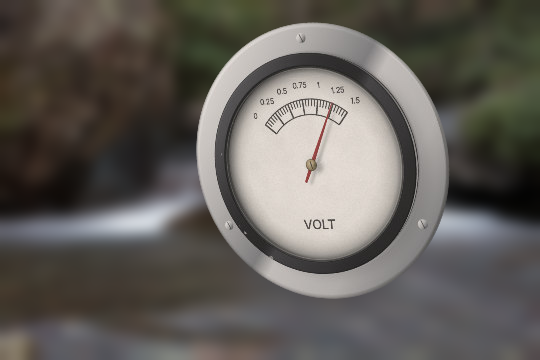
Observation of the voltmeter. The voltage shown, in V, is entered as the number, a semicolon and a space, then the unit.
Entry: 1.25; V
